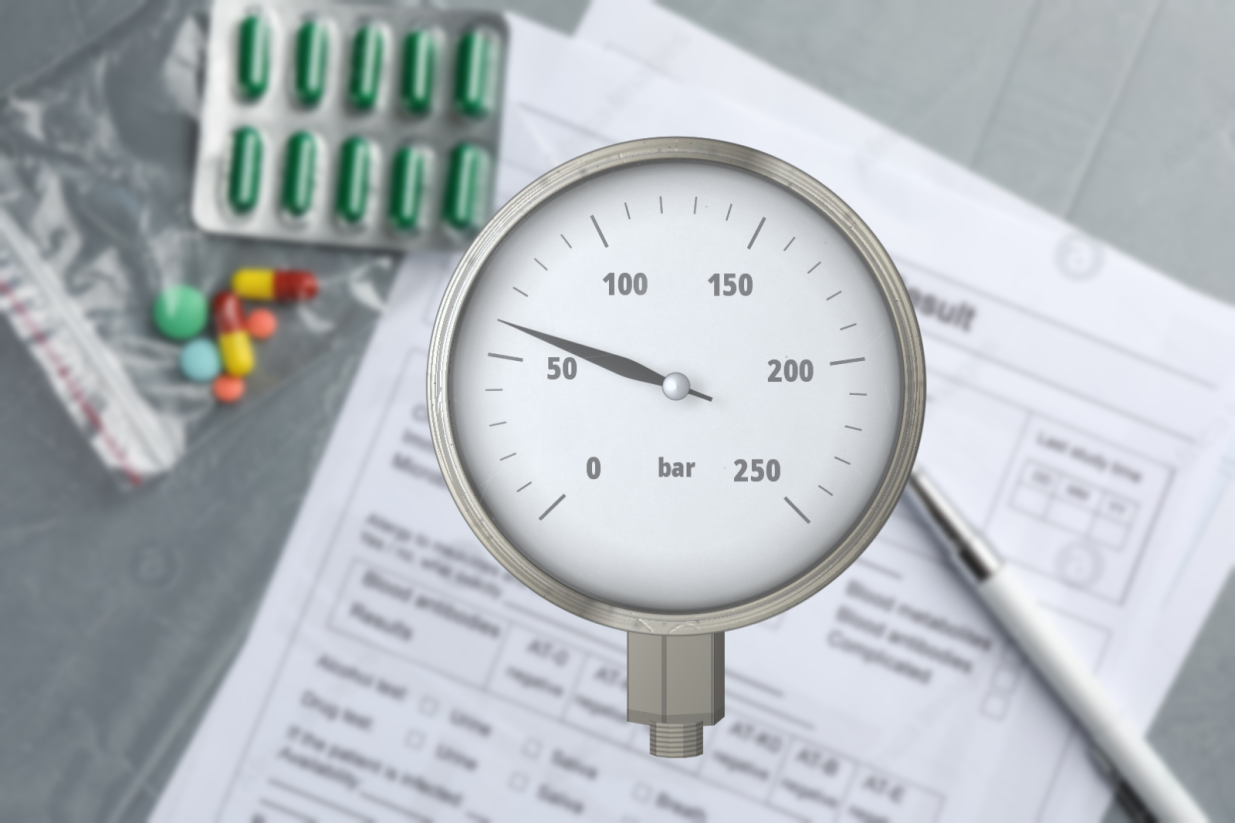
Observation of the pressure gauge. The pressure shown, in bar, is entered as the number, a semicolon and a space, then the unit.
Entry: 60; bar
